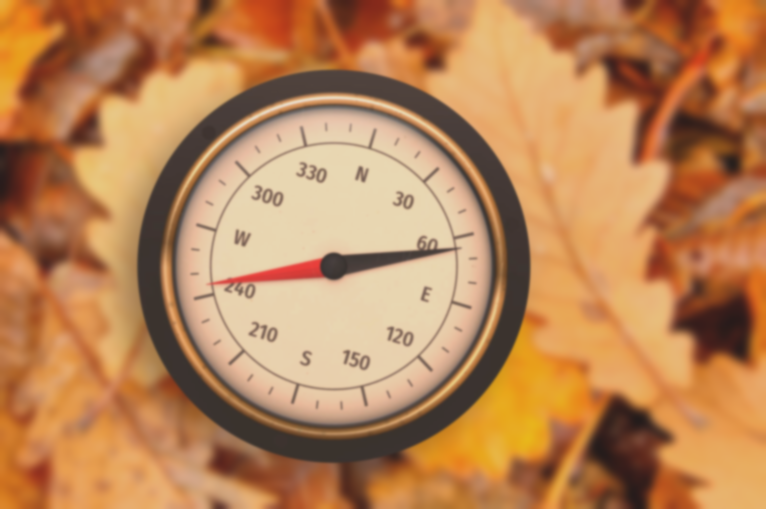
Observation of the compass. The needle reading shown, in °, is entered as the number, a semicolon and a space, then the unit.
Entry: 245; °
